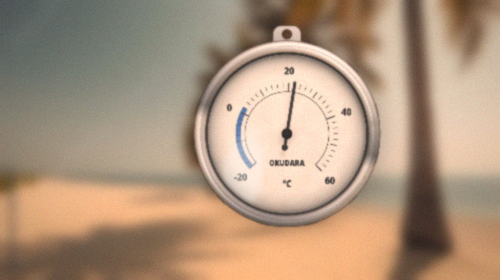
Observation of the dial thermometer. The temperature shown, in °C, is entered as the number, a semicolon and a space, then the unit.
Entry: 22; °C
